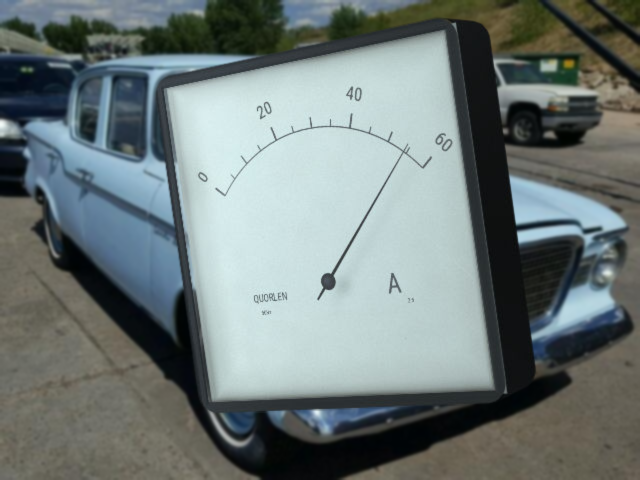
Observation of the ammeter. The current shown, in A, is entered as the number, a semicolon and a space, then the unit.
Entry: 55; A
